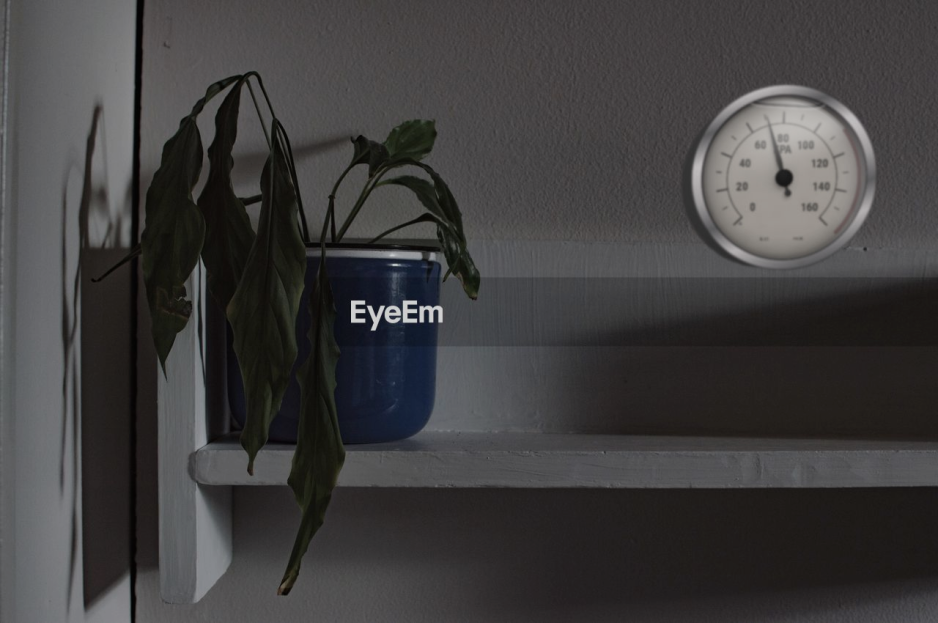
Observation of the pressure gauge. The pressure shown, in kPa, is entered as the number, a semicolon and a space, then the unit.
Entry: 70; kPa
